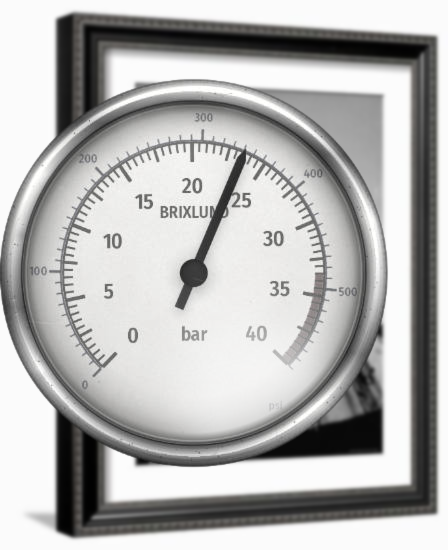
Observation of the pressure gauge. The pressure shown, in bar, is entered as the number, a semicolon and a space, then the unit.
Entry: 23.5; bar
